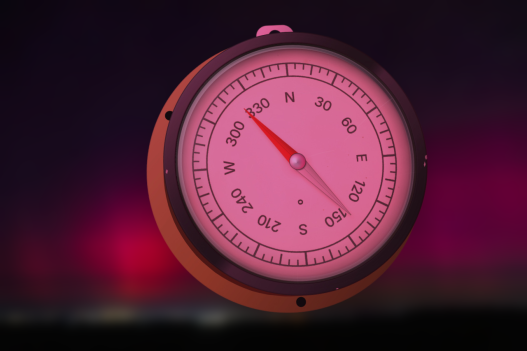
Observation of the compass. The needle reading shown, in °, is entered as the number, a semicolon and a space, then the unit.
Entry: 320; °
